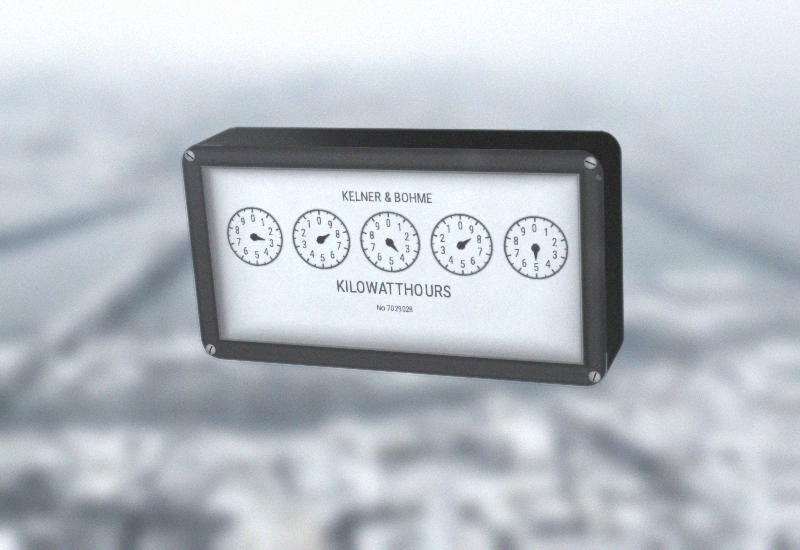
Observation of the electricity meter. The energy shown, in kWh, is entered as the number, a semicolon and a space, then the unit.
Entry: 28385; kWh
